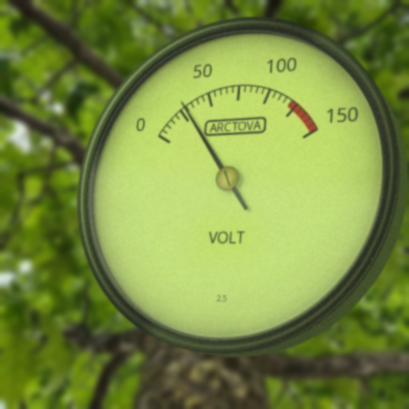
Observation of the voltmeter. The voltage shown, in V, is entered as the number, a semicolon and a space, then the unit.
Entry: 30; V
